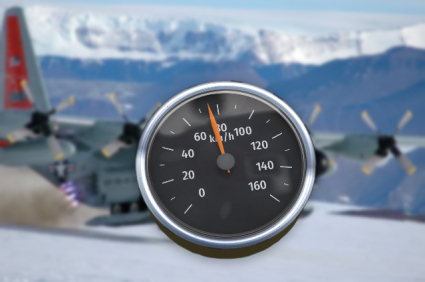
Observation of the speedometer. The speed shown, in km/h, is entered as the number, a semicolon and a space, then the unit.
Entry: 75; km/h
